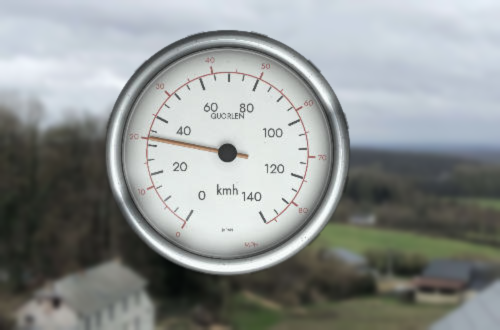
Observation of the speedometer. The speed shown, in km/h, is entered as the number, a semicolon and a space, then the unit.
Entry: 32.5; km/h
